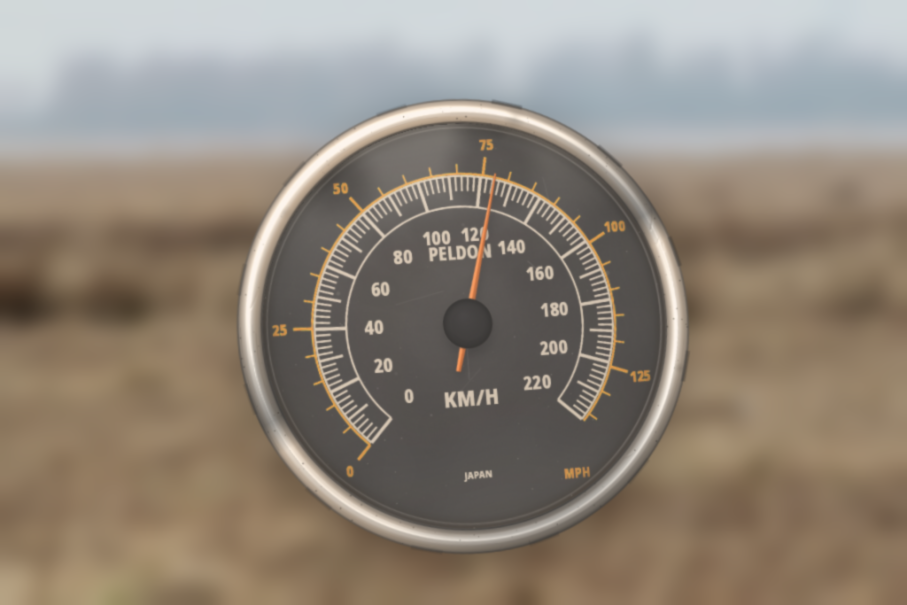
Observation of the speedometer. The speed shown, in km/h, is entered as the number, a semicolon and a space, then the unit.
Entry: 124; km/h
